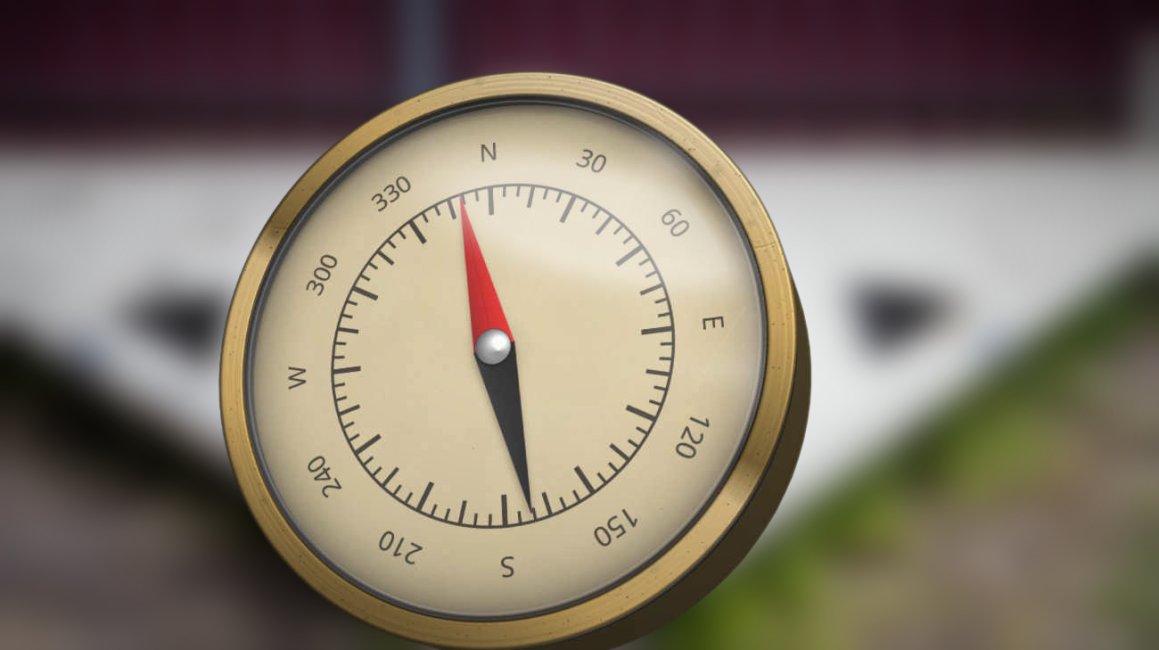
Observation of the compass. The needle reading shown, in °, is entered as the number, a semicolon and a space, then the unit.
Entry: 350; °
